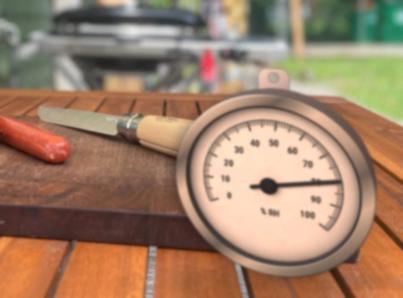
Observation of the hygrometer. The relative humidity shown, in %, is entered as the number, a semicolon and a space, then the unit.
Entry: 80; %
